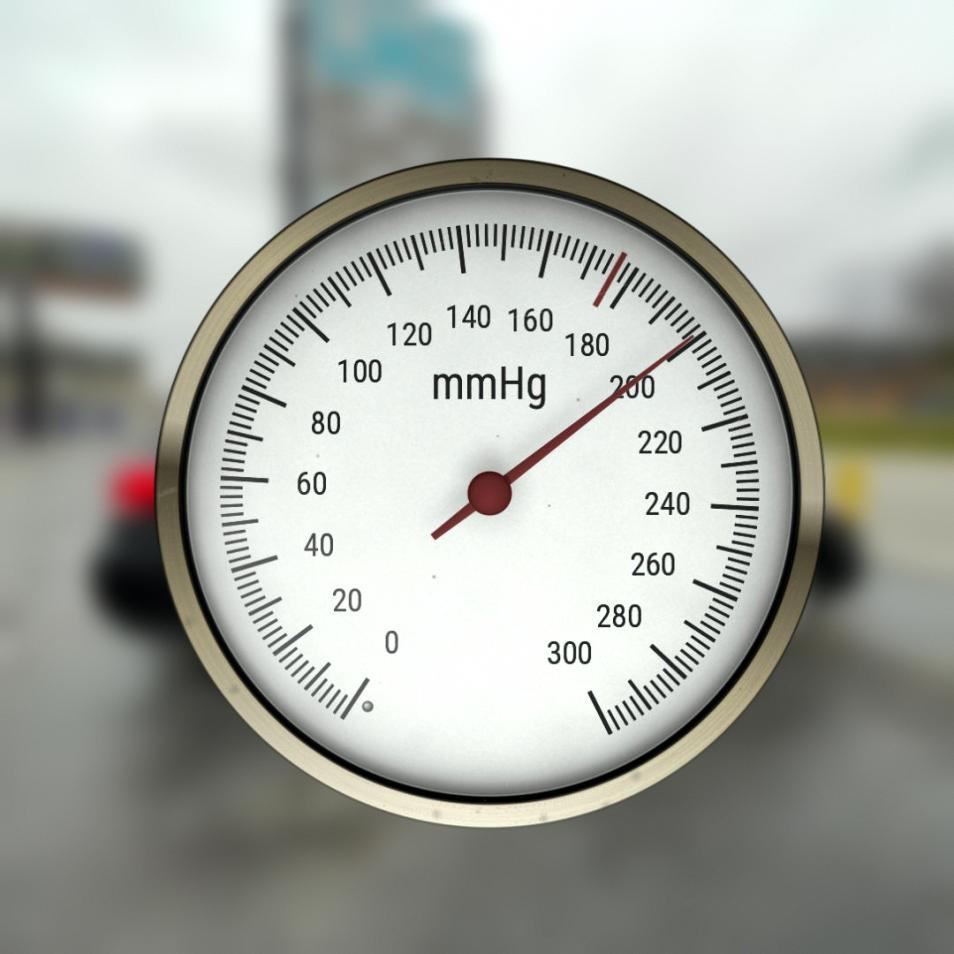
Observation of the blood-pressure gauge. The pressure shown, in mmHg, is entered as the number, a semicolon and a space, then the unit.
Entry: 199; mmHg
